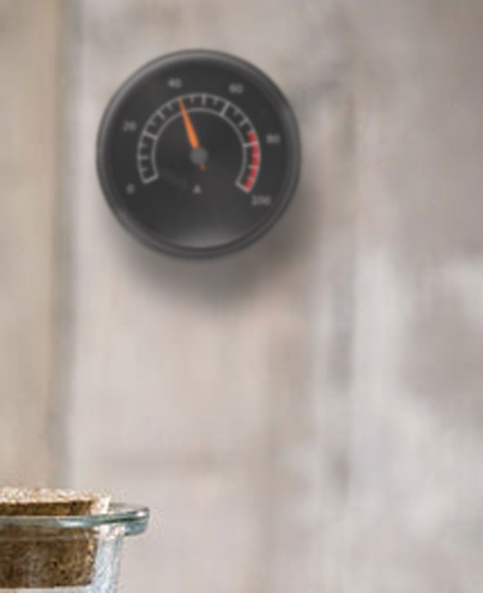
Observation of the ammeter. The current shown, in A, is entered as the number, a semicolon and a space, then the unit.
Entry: 40; A
